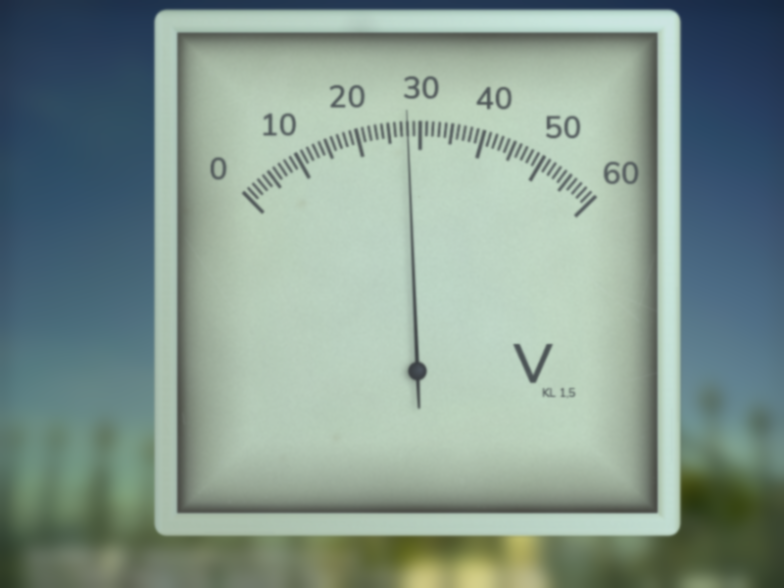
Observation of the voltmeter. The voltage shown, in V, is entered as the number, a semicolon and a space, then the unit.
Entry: 28; V
